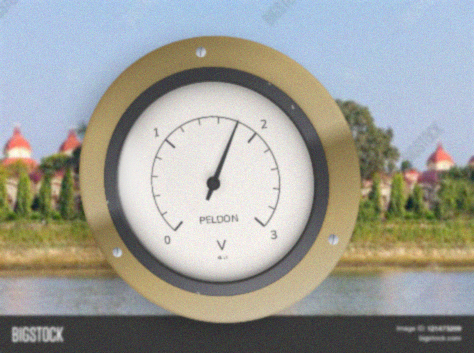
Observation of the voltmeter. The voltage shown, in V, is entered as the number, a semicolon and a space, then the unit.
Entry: 1.8; V
